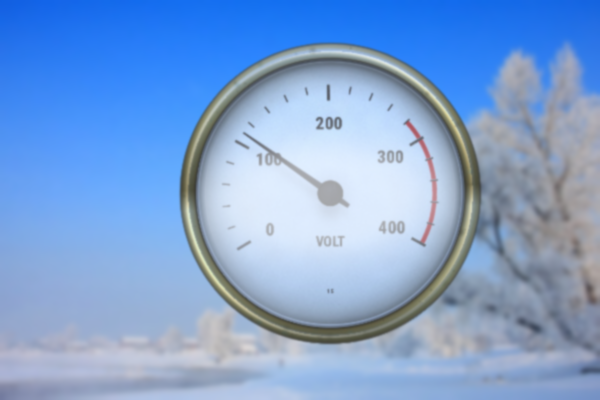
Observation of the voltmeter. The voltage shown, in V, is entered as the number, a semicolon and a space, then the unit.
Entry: 110; V
